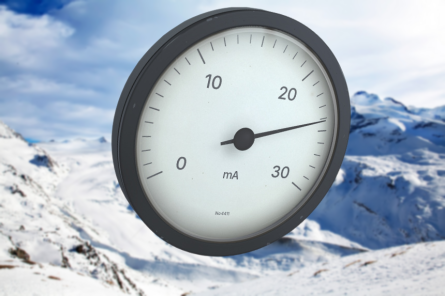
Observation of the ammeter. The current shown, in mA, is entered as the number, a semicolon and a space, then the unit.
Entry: 24; mA
